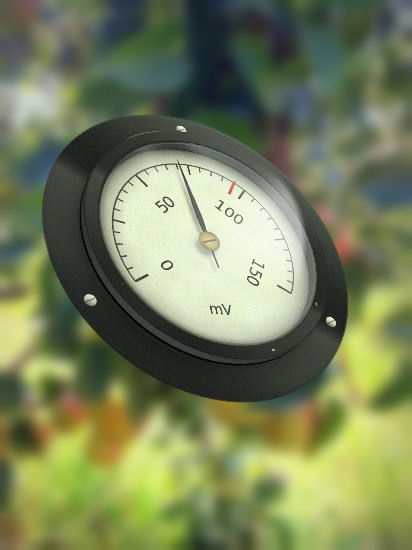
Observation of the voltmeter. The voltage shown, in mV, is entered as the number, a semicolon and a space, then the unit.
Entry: 70; mV
